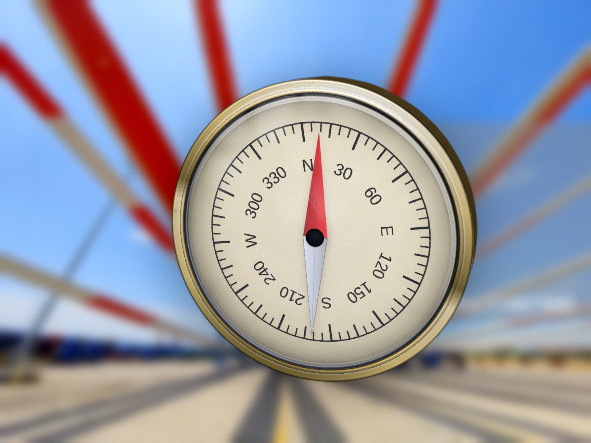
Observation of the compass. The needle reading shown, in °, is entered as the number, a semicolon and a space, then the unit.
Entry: 10; °
